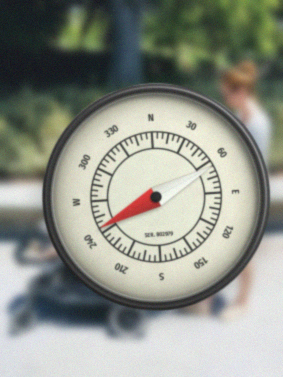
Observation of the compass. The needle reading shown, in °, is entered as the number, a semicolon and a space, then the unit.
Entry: 245; °
